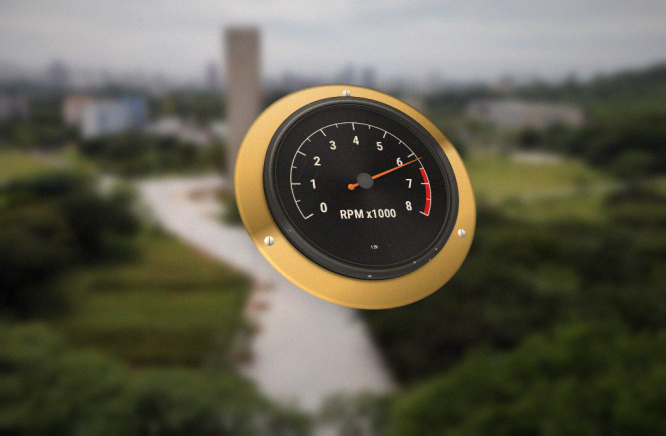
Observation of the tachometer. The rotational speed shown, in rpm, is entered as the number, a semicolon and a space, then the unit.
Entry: 6250; rpm
